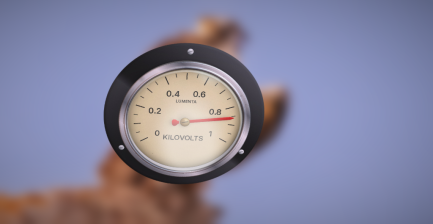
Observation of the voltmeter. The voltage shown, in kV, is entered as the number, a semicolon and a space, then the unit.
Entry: 0.85; kV
